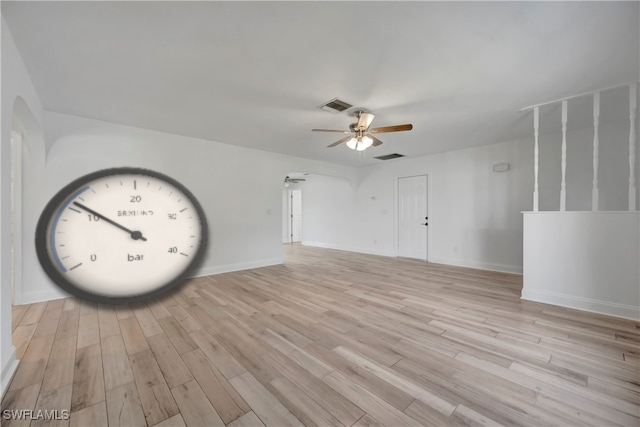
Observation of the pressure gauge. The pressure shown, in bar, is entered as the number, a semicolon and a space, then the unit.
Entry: 11; bar
